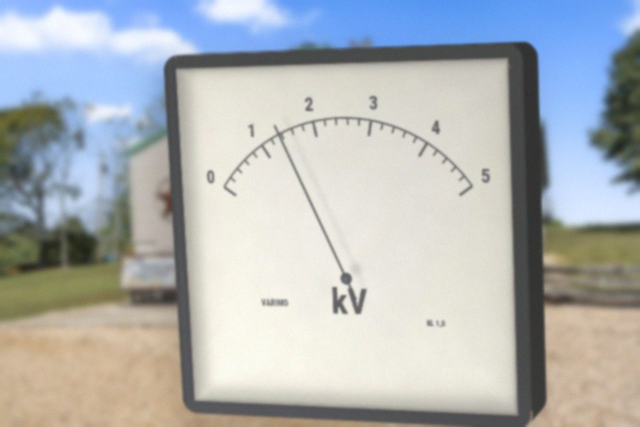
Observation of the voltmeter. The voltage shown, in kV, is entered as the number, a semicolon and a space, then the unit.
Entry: 1.4; kV
